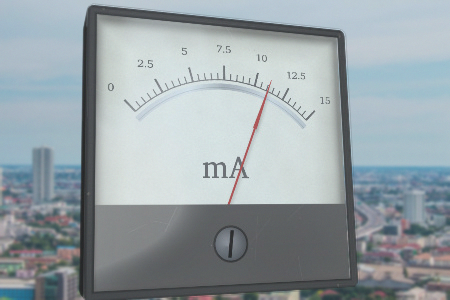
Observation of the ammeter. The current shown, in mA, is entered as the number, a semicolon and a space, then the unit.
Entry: 11; mA
